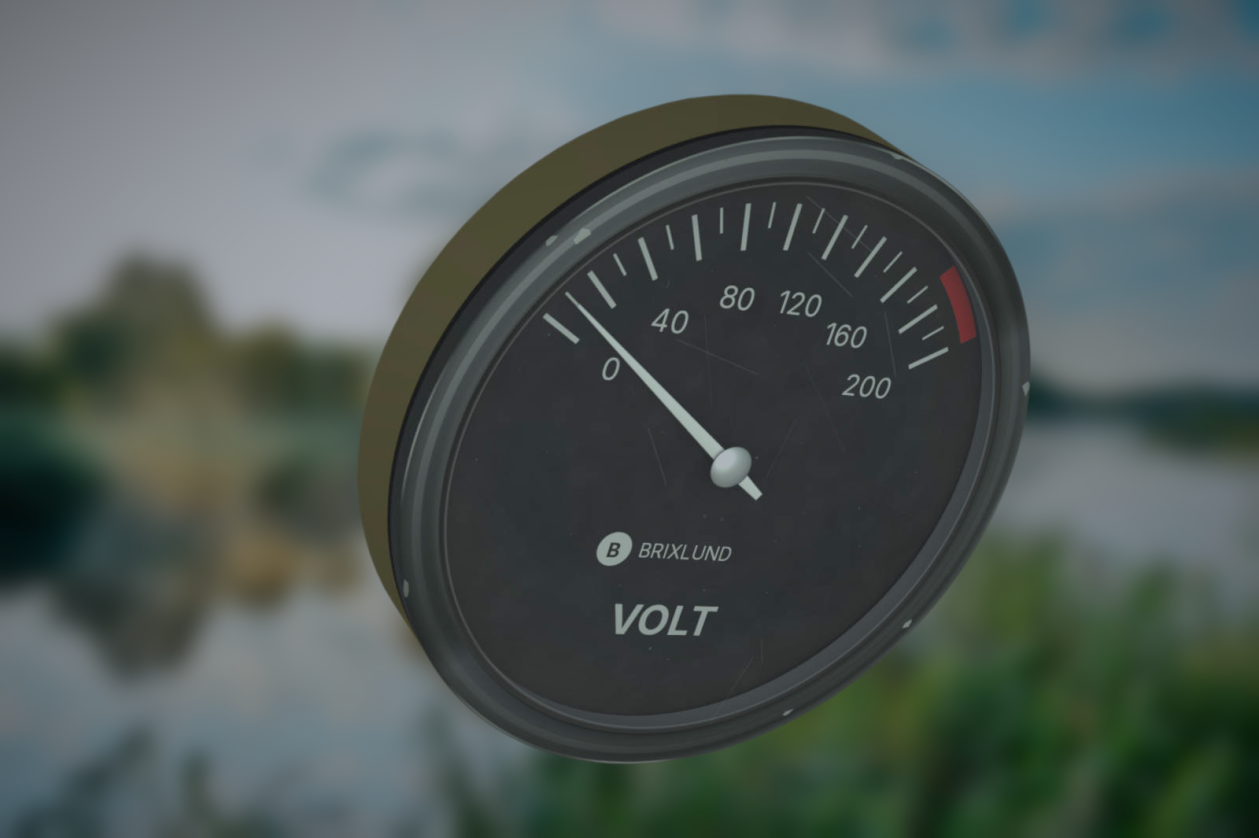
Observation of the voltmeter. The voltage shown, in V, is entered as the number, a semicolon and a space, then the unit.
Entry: 10; V
